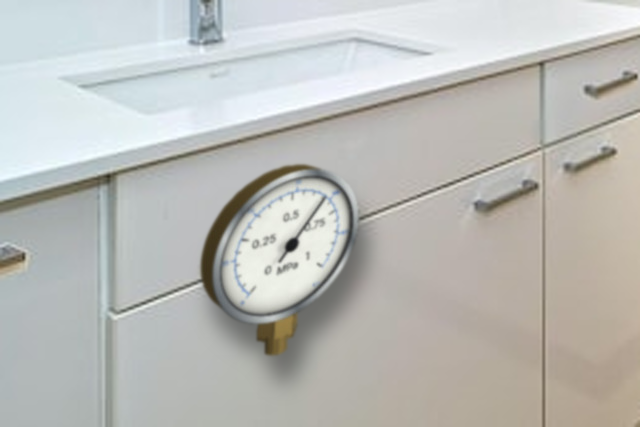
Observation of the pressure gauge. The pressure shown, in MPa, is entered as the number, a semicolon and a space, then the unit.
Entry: 0.65; MPa
